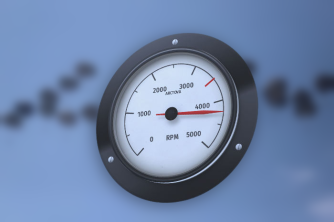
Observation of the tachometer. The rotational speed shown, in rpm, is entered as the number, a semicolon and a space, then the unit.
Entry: 4250; rpm
